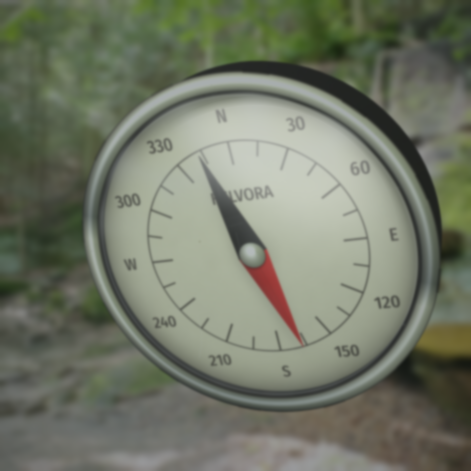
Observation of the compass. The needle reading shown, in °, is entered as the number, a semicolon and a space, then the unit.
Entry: 165; °
